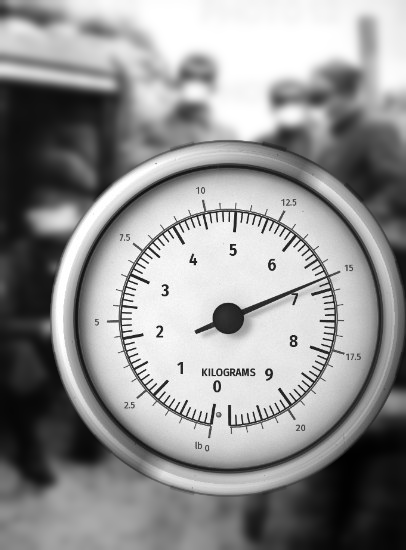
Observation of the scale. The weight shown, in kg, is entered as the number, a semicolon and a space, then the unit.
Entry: 6.8; kg
